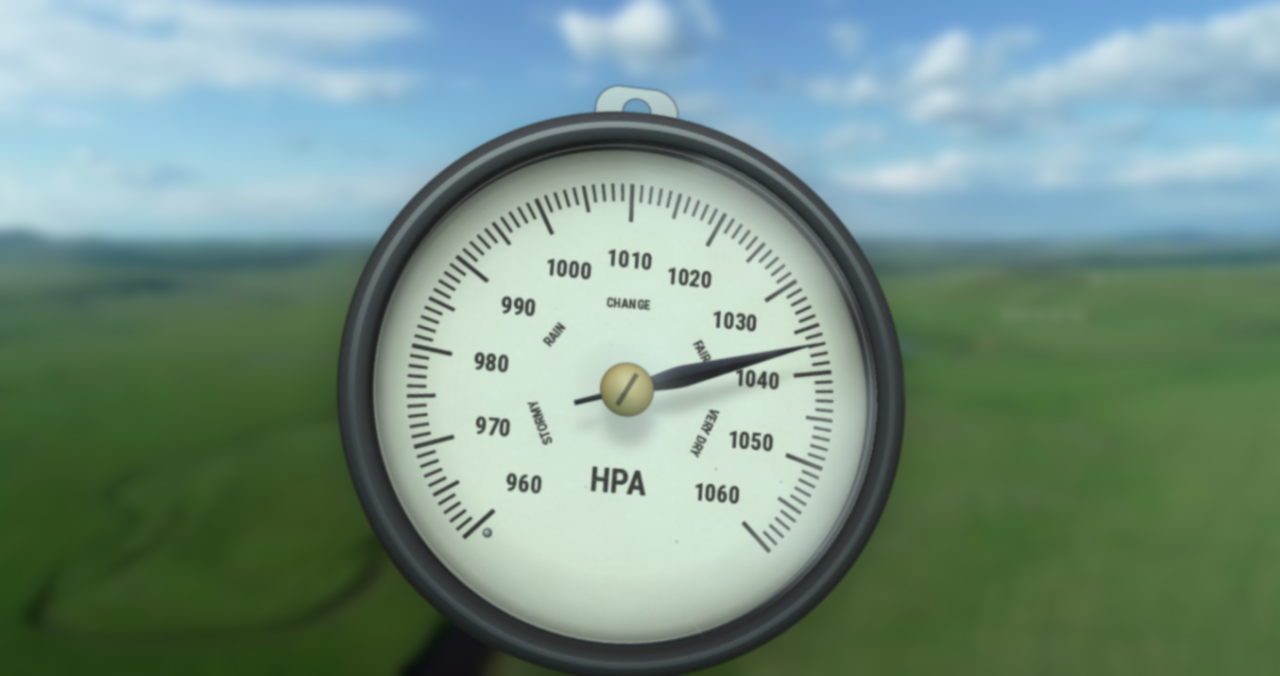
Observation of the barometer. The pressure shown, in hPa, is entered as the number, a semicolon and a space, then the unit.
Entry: 1037; hPa
